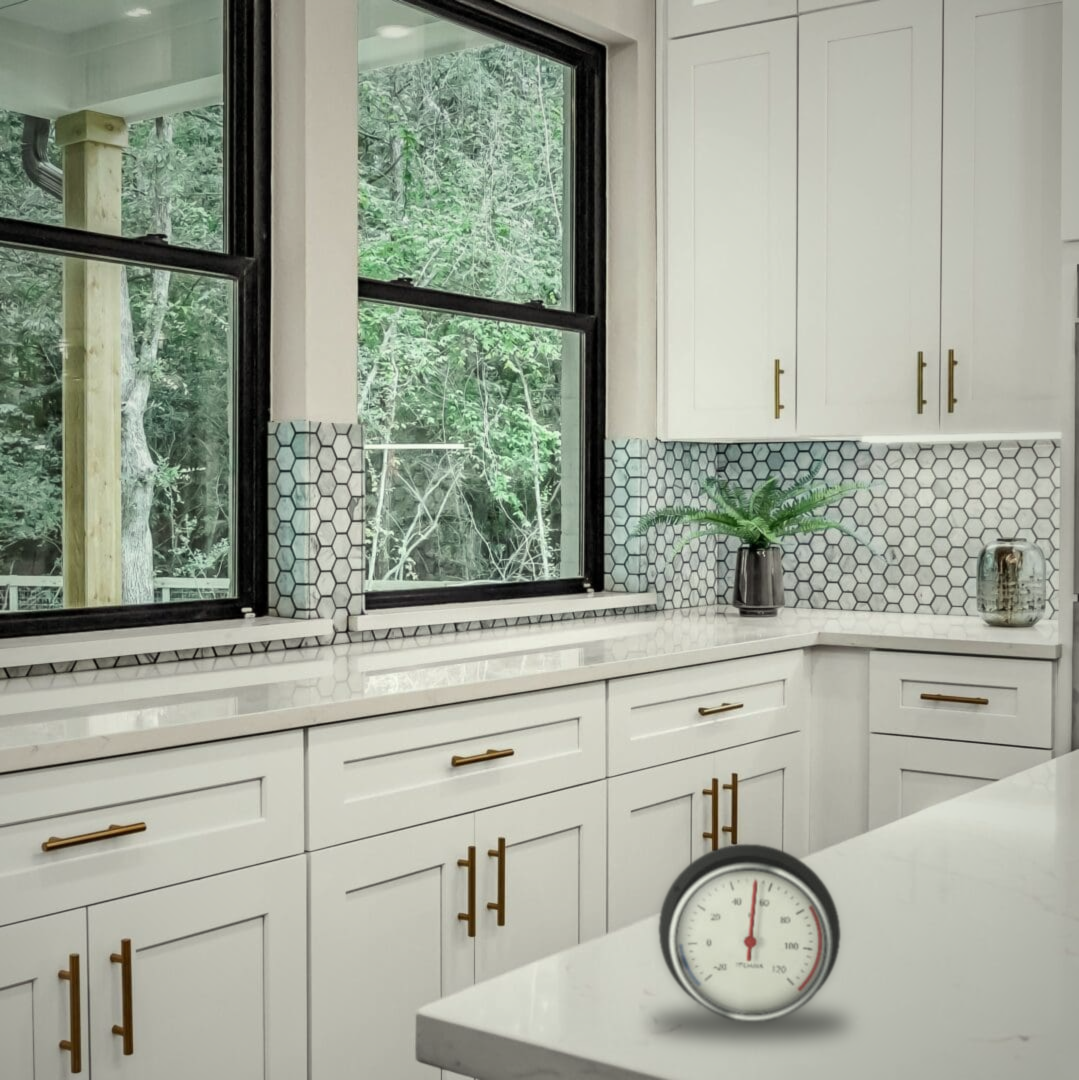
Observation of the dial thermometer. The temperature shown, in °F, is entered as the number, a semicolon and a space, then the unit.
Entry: 52; °F
